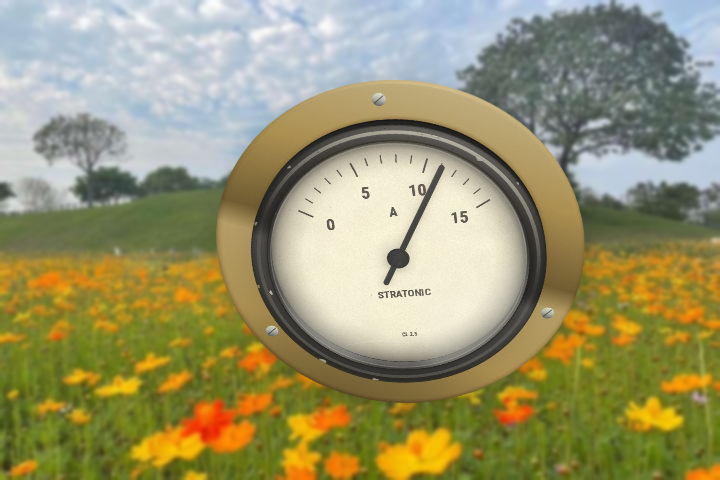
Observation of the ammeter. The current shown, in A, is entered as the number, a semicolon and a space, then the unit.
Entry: 11; A
